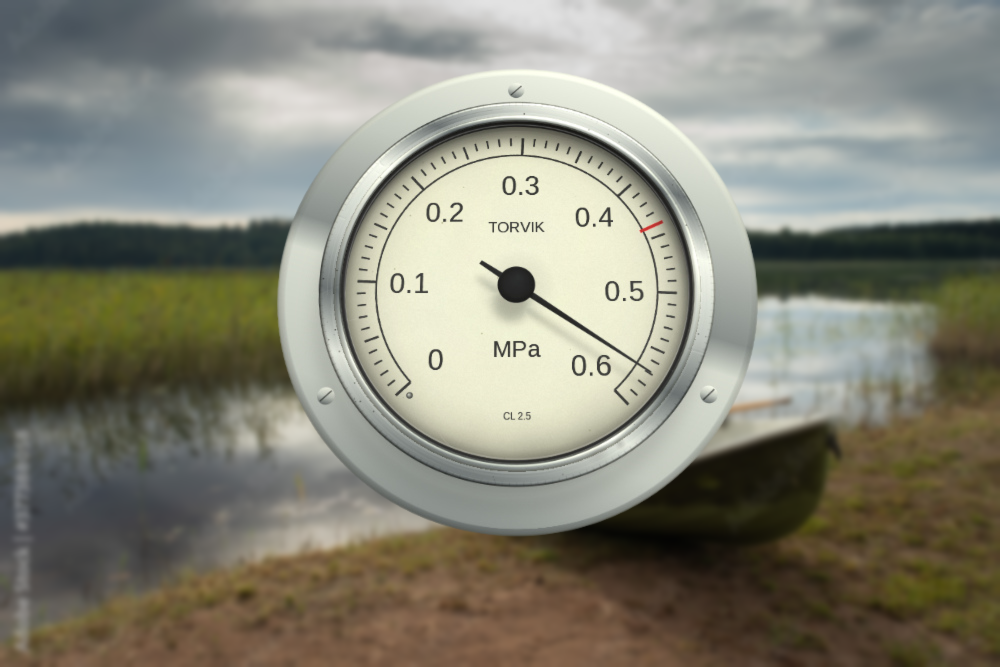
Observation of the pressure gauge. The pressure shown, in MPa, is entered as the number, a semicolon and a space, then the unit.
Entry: 0.57; MPa
